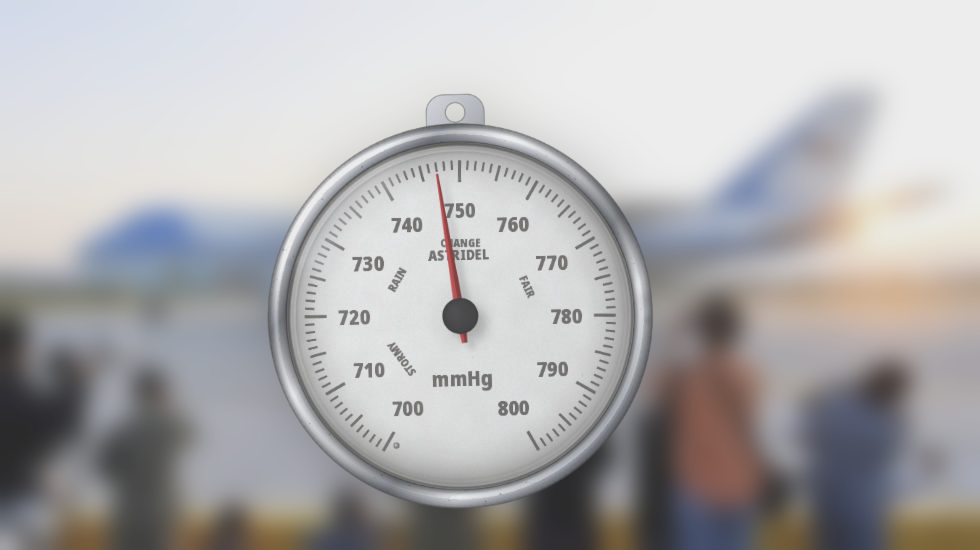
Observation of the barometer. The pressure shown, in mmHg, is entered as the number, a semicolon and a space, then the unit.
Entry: 747; mmHg
